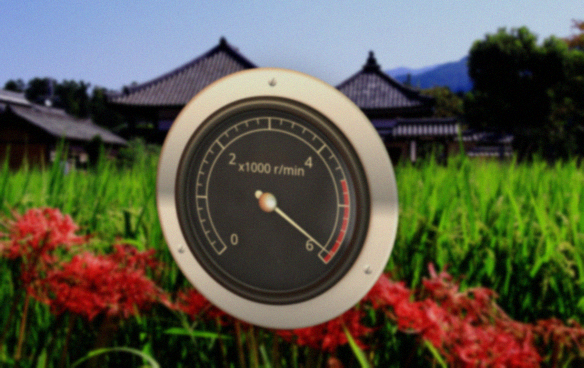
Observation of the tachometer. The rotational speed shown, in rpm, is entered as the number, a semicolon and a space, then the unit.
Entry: 5800; rpm
